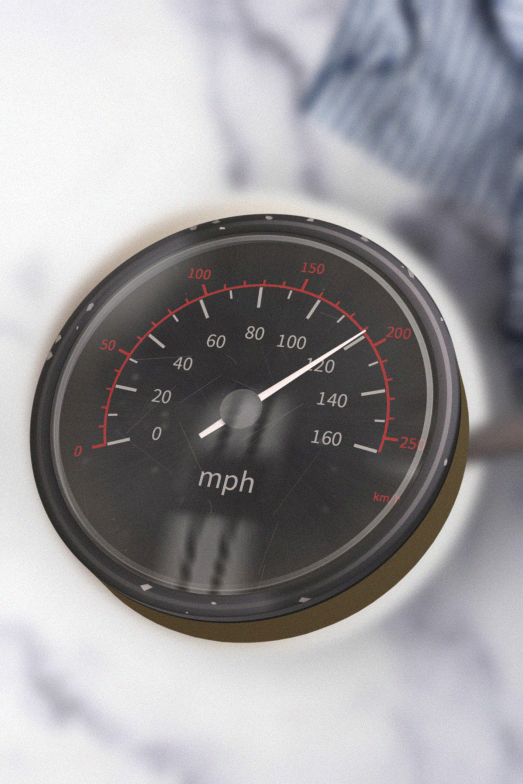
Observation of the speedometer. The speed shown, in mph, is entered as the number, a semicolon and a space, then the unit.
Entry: 120; mph
